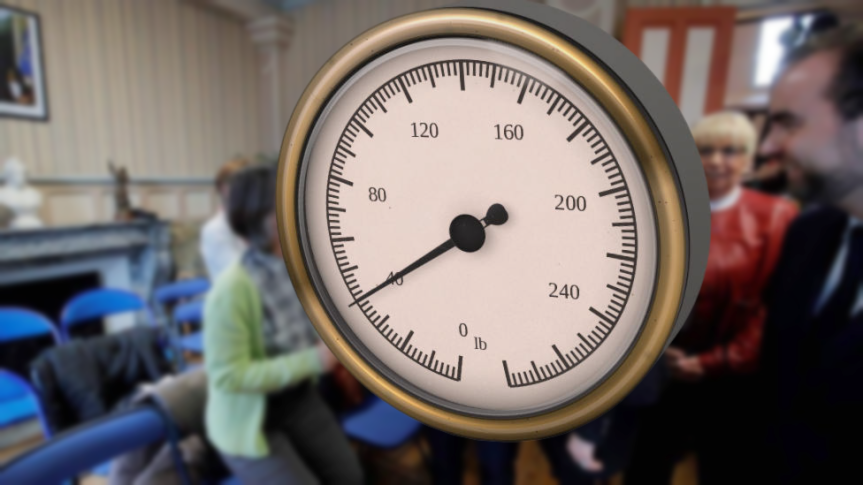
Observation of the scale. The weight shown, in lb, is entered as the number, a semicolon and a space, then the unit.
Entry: 40; lb
